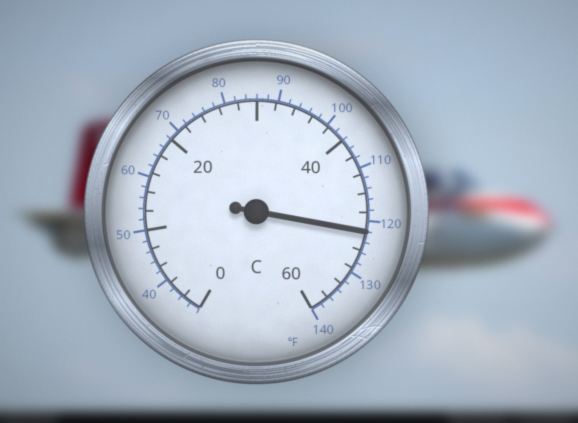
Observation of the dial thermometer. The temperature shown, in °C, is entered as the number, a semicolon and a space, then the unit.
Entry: 50; °C
